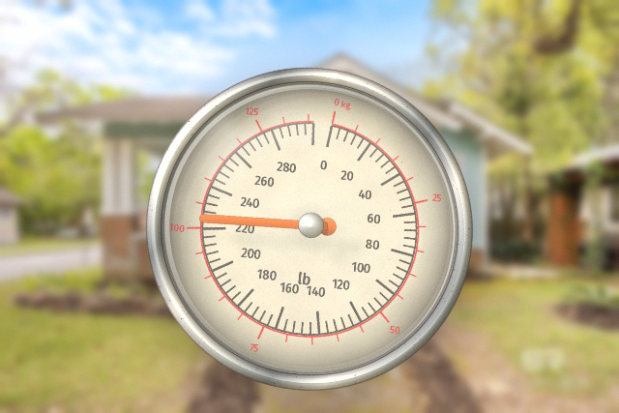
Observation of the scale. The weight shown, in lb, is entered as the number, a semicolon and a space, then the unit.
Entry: 224; lb
